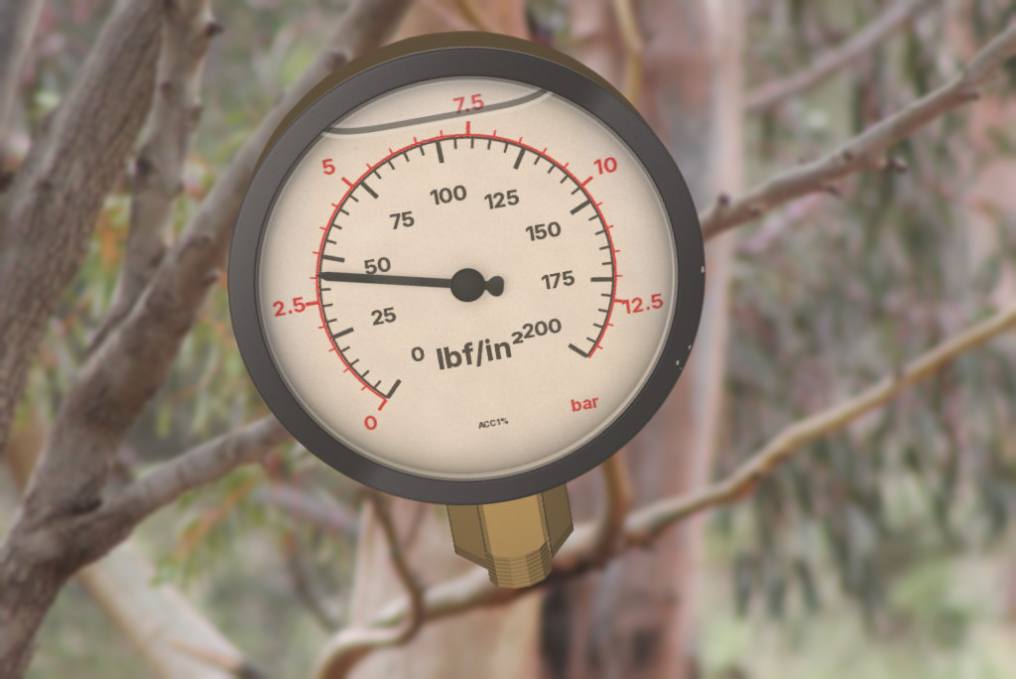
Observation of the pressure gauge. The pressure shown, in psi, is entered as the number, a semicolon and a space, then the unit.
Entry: 45; psi
